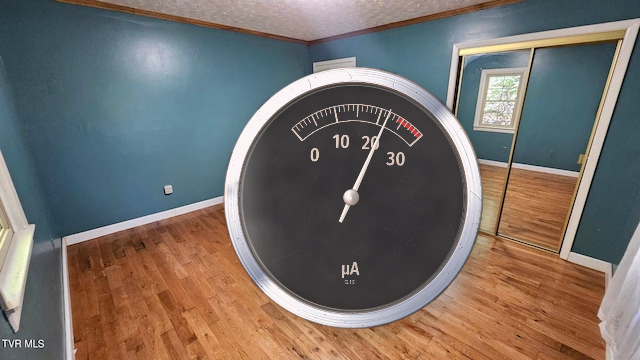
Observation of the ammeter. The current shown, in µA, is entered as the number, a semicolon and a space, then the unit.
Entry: 22; µA
